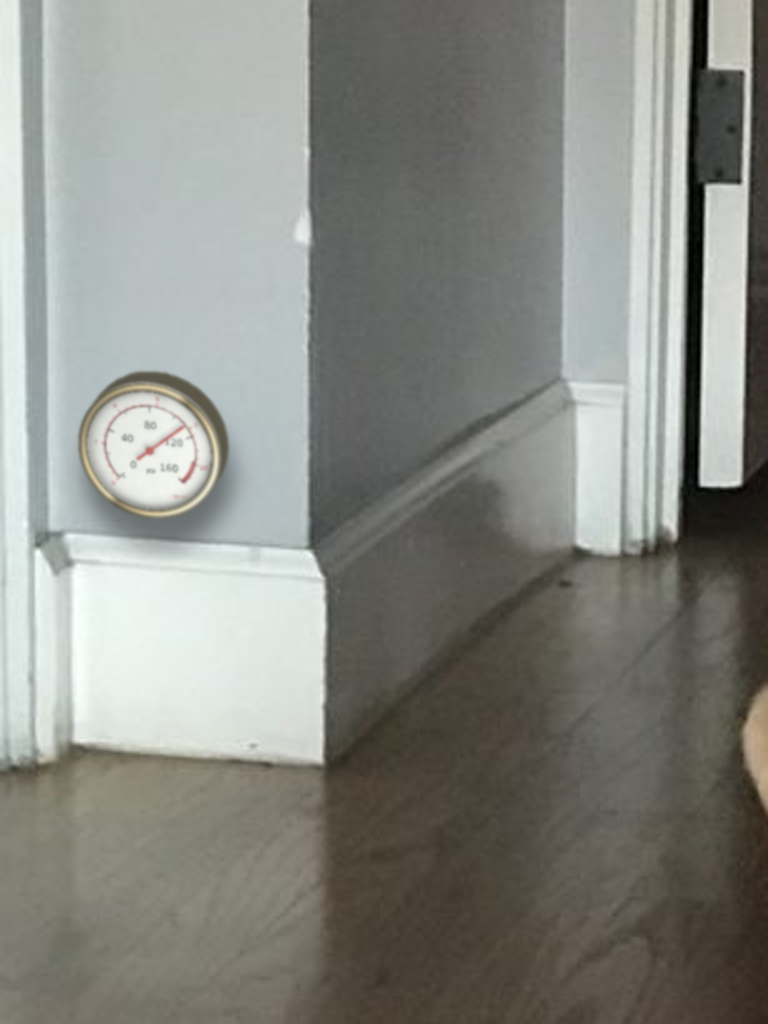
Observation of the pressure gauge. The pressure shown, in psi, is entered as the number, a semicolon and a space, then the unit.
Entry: 110; psi
